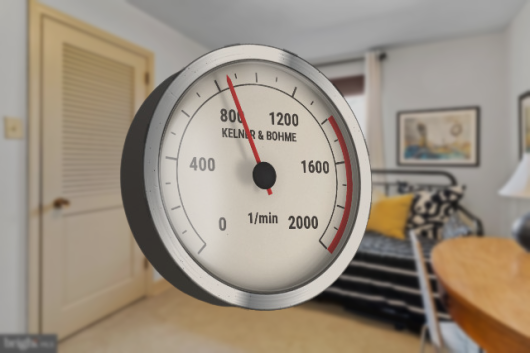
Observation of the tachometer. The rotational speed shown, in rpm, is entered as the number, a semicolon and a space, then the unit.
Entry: 850; rpm
